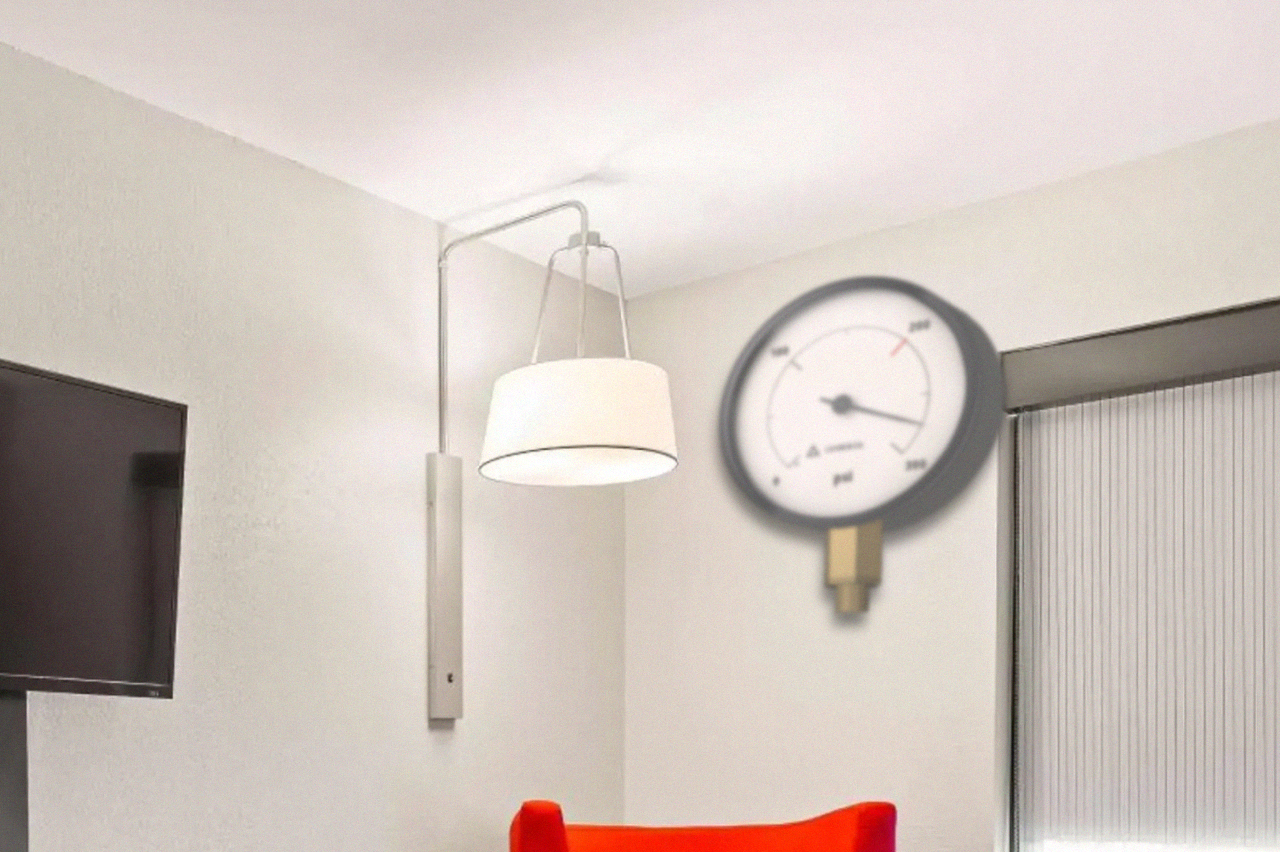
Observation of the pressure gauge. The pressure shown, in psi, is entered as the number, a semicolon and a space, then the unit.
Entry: 275; psi
